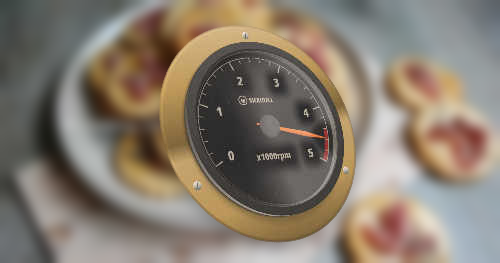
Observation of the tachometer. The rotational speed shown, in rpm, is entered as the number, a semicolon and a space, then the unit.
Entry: 4600; rpm
